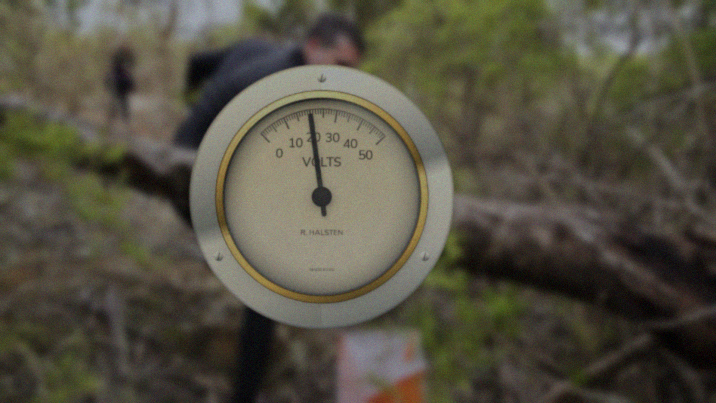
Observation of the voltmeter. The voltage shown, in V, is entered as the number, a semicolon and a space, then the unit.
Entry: 20; V
